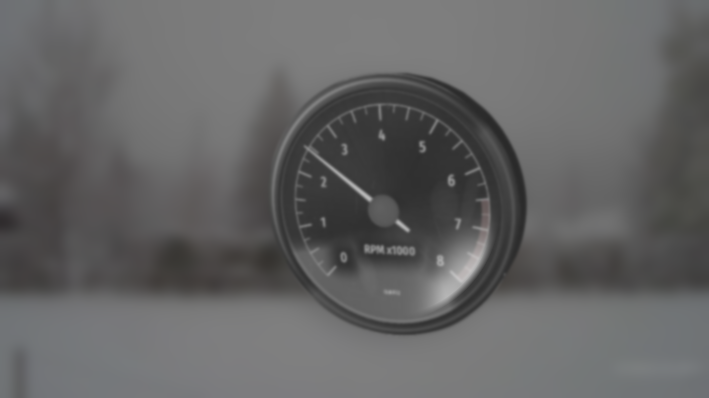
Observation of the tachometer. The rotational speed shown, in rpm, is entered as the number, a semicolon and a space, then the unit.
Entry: 2500; rpm
